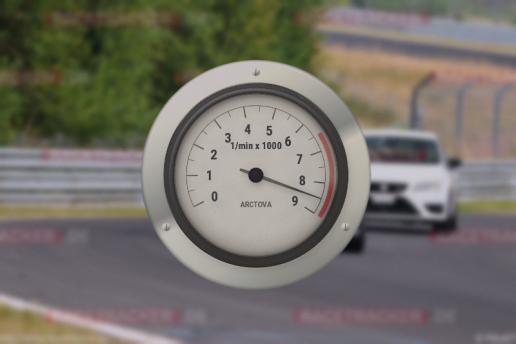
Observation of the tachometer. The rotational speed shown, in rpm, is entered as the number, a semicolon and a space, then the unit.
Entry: 8500; rpm
